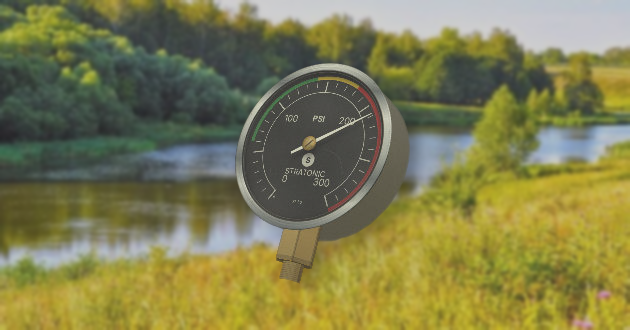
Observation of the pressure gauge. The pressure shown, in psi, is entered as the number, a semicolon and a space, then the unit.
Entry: 210; psi
